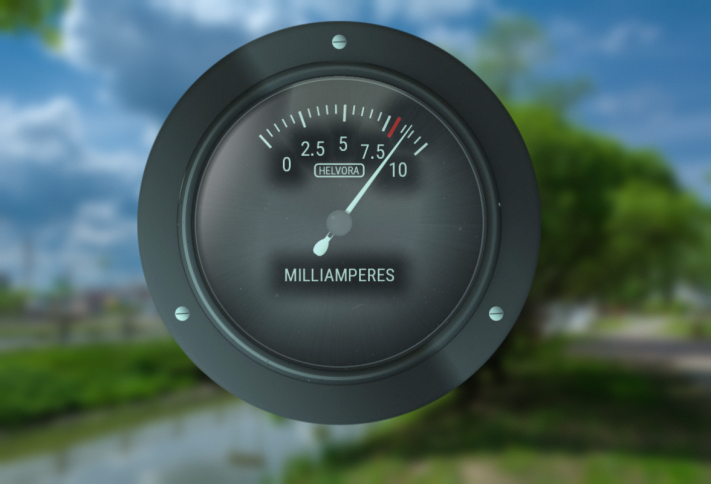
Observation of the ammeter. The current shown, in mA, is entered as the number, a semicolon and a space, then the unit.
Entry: 8.75; mA
